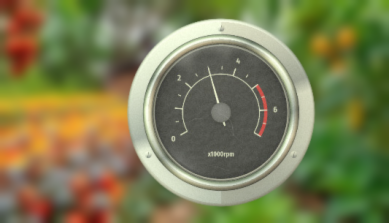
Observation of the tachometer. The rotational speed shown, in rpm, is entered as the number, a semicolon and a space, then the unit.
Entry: 3000; rpm
